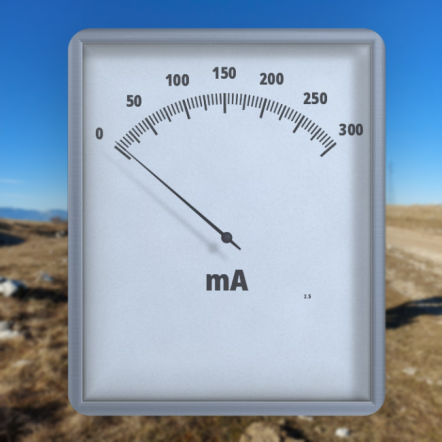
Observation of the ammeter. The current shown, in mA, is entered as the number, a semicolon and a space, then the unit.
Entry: 5; mA
